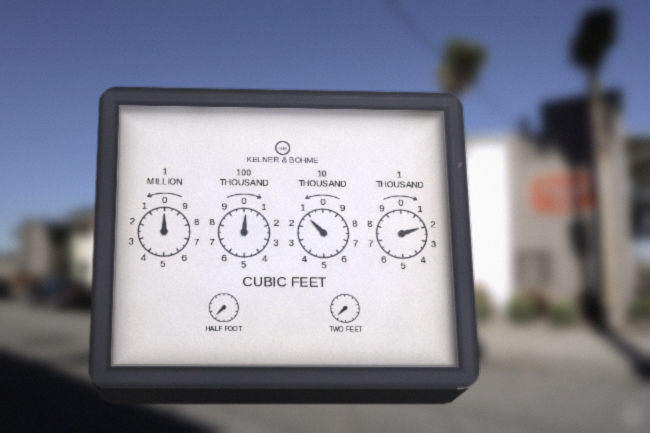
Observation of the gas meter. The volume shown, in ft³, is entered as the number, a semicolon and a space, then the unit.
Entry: 1200; ft³
